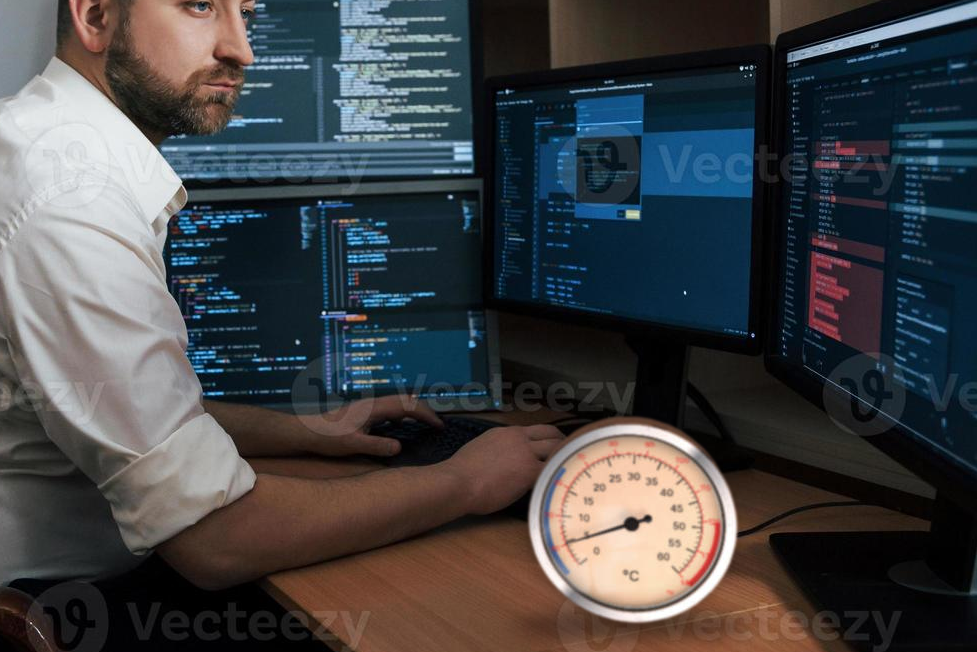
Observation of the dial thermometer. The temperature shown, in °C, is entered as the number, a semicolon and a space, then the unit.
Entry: 5; °C
